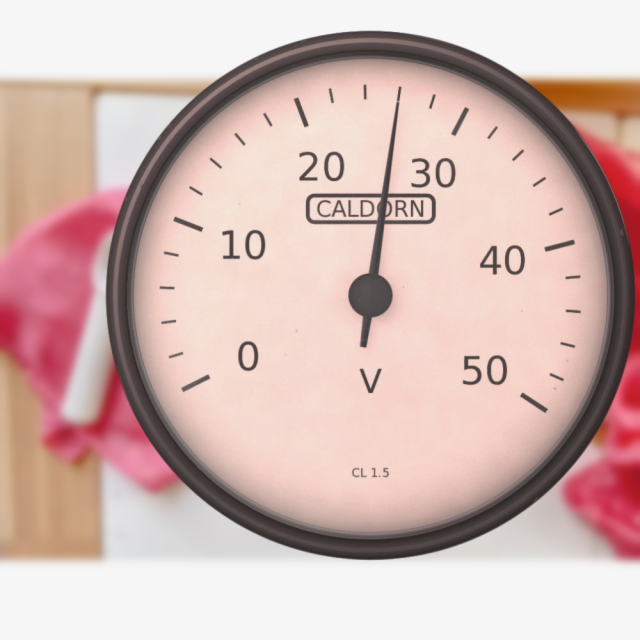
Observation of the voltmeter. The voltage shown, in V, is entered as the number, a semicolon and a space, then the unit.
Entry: 26; V
